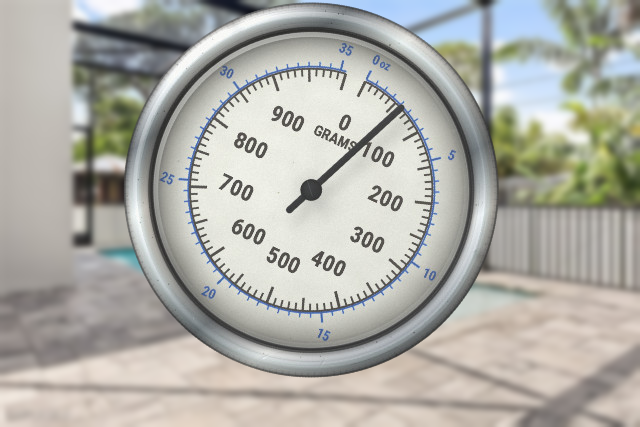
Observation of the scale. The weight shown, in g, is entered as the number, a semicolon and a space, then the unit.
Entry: 60; g
